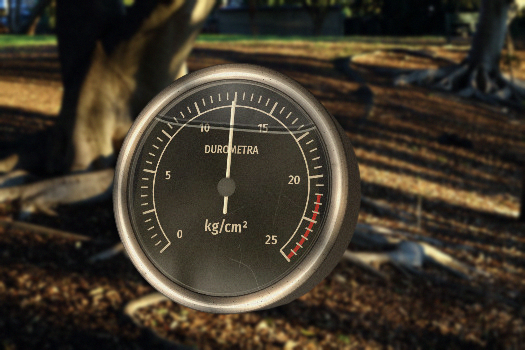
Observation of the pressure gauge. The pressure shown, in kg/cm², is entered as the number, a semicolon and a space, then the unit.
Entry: 12.5; kg/cm²
